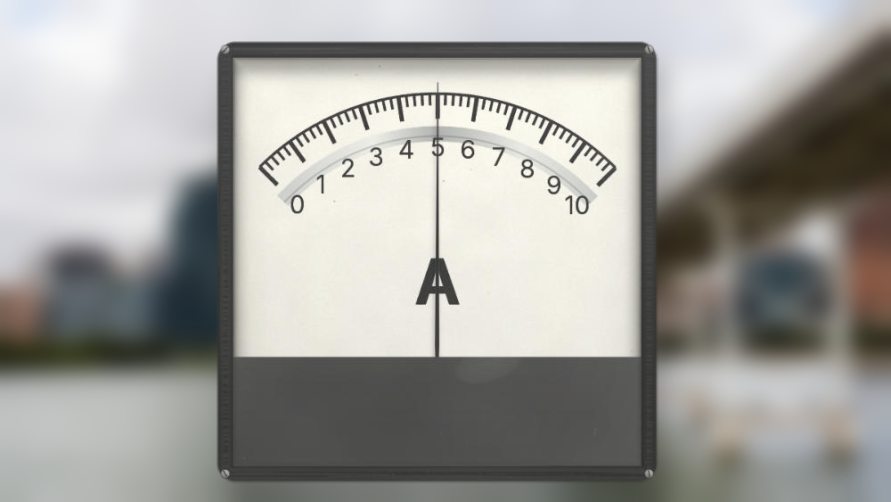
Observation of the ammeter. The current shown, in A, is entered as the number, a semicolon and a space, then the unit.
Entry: 5; A
